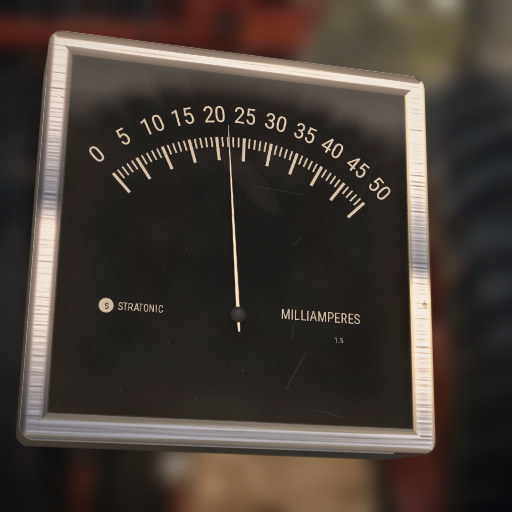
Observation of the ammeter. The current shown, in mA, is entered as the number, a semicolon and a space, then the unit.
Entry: 22; mA
